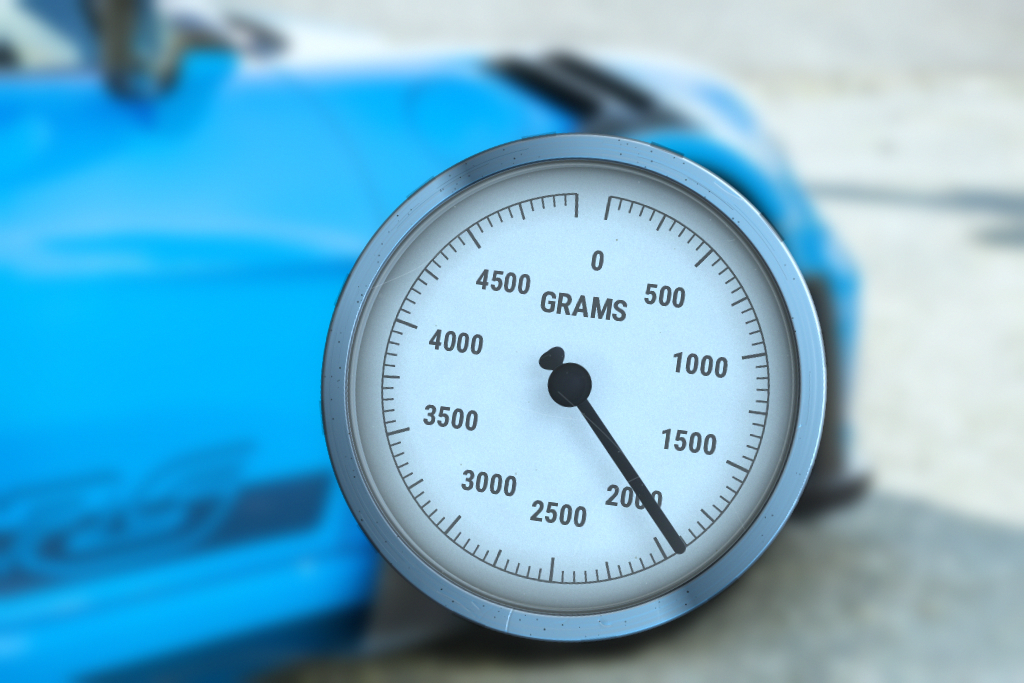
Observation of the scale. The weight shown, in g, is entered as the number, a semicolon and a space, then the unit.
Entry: 1925; g
